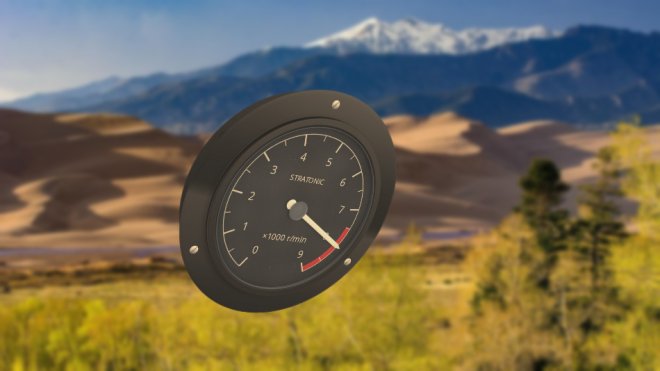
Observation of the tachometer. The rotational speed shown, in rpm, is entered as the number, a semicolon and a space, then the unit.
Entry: 8000; rpm
